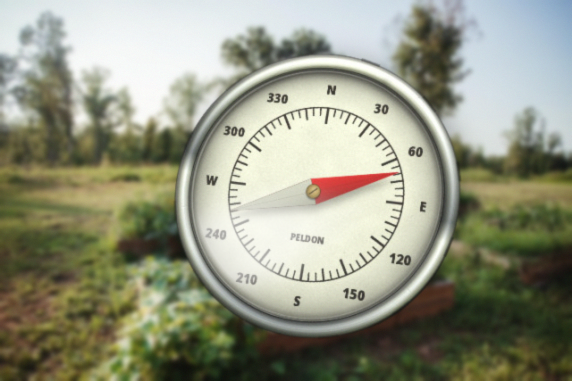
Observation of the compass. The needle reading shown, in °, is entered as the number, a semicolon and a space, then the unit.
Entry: 70; °
